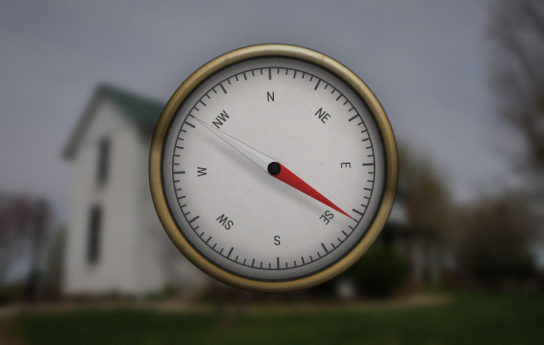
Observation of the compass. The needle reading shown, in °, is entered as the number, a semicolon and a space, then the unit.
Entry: 125; °
